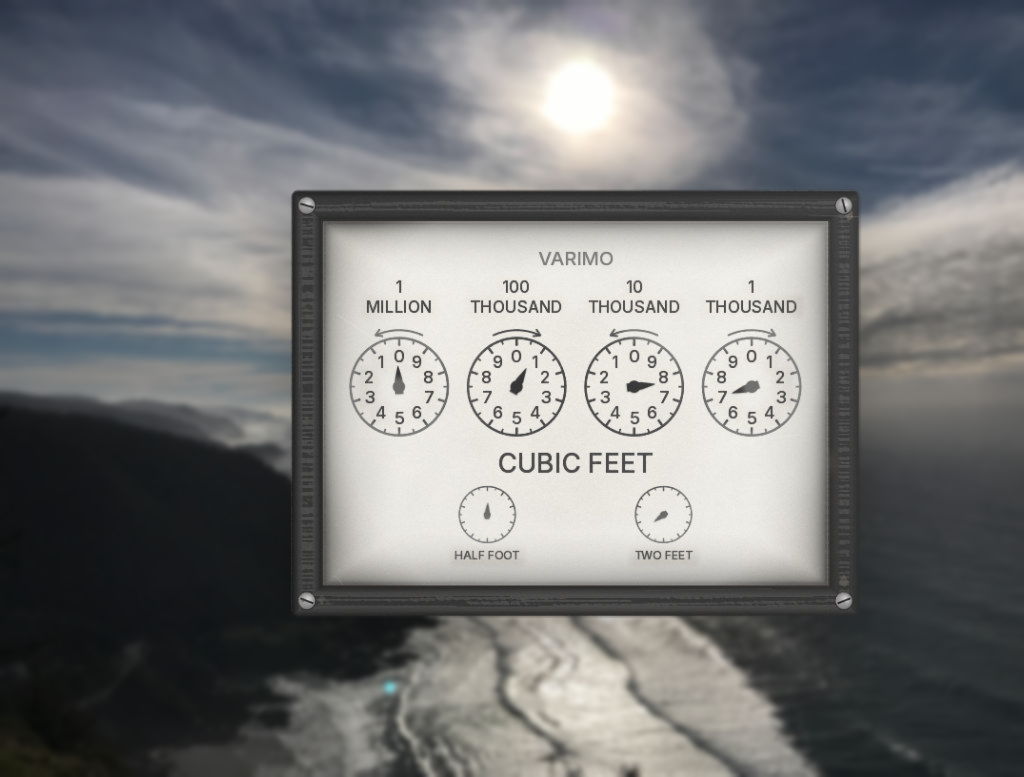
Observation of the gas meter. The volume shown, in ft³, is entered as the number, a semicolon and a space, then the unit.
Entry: 7700; ft³
